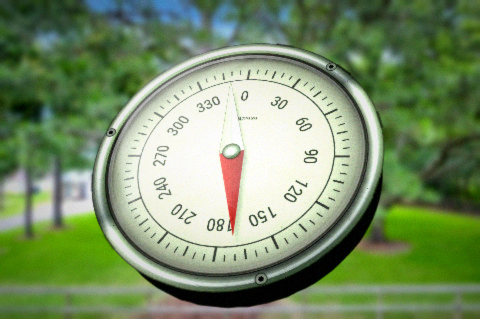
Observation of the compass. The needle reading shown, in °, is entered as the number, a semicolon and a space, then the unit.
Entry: 170; °
